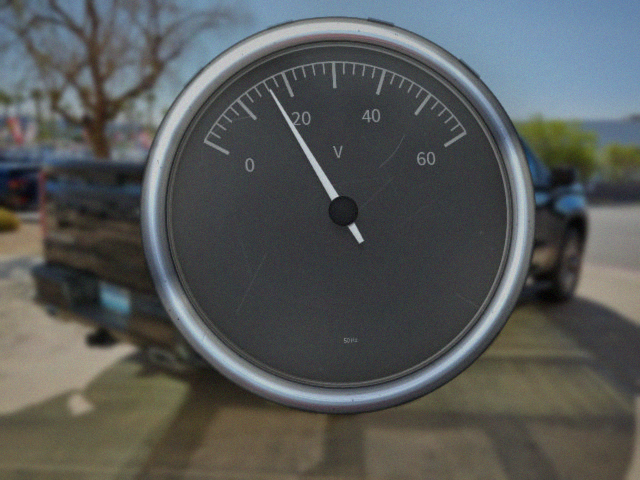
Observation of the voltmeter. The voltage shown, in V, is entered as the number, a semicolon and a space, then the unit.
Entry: 16; V
